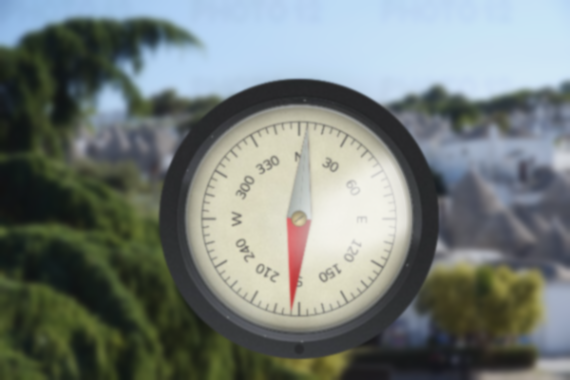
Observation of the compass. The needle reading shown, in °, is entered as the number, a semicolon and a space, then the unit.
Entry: 185; °
